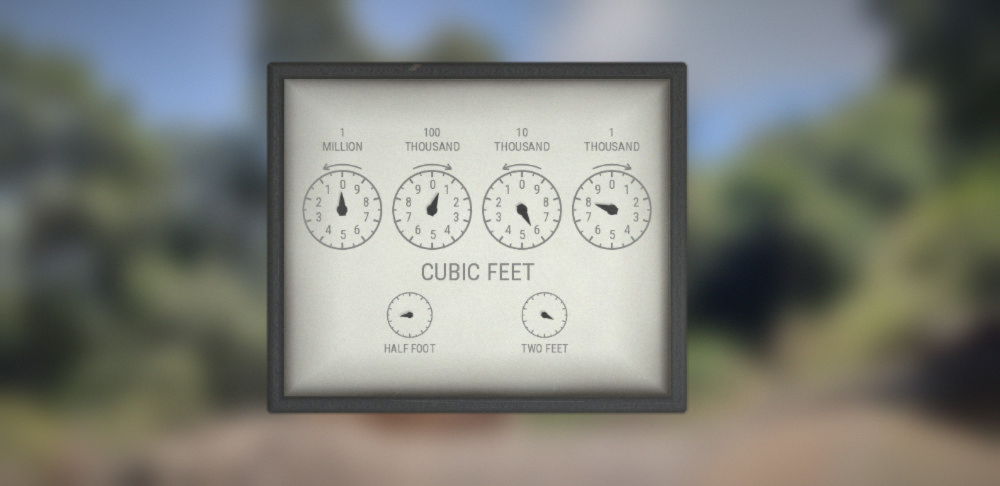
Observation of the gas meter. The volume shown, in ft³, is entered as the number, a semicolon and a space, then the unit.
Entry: 5800; ft³
